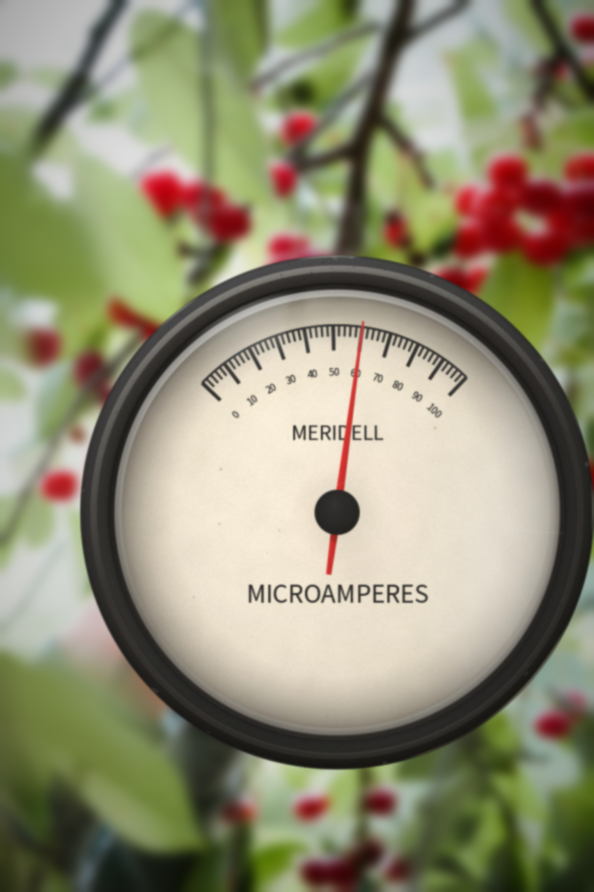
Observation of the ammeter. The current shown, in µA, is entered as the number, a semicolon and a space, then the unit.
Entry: 60; µA
